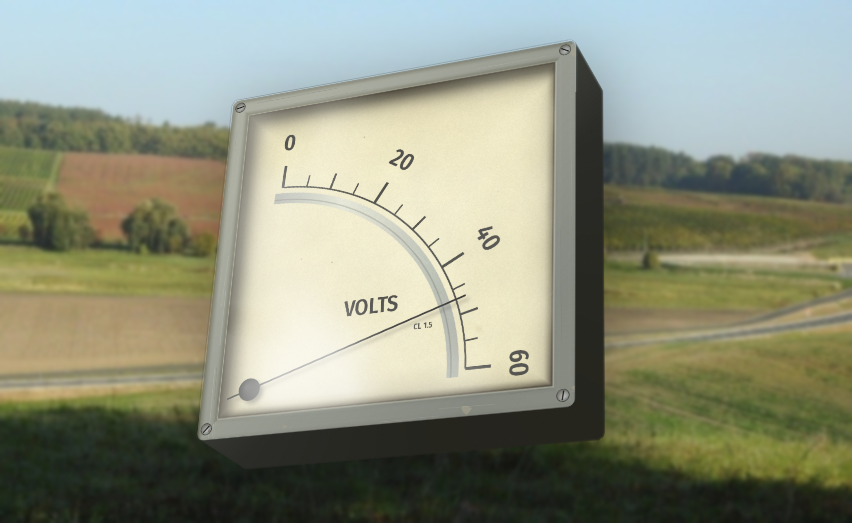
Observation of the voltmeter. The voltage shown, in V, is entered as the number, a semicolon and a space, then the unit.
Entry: 47.5; V
